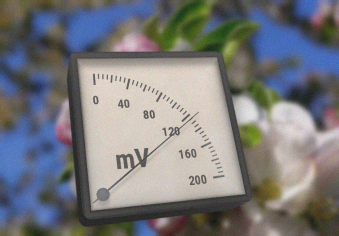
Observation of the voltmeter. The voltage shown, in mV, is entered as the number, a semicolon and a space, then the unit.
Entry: 125; mV
